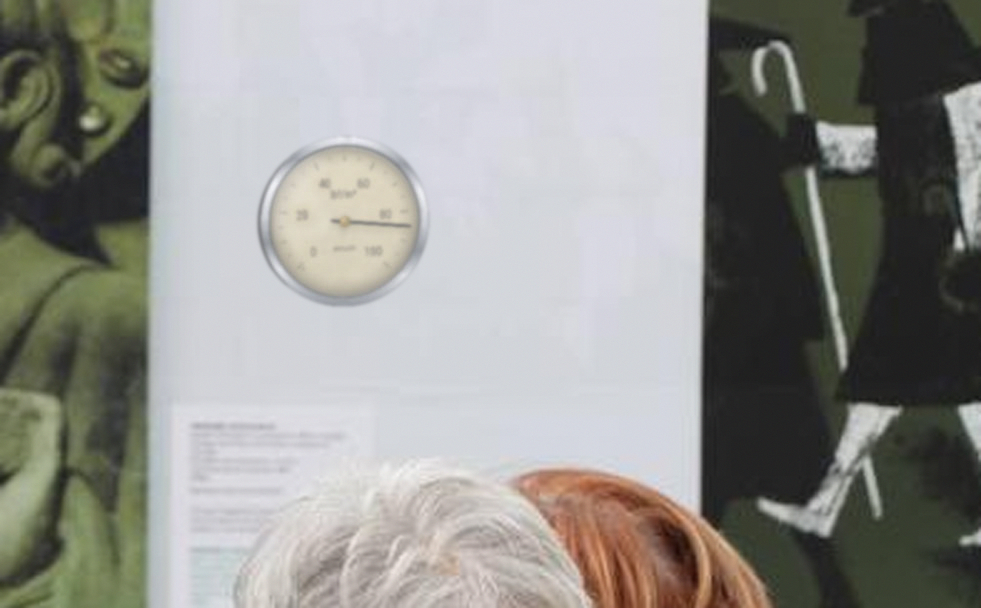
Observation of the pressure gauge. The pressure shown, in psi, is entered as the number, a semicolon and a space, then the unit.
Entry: 85; psi
